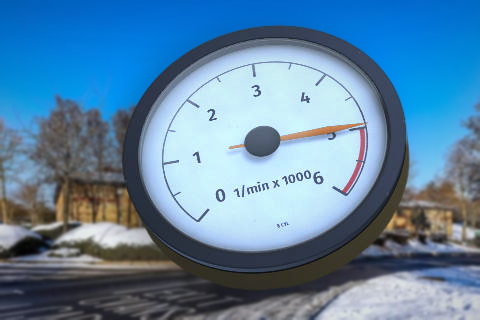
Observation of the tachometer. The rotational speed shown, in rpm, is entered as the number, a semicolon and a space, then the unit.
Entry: 5000; rpm
